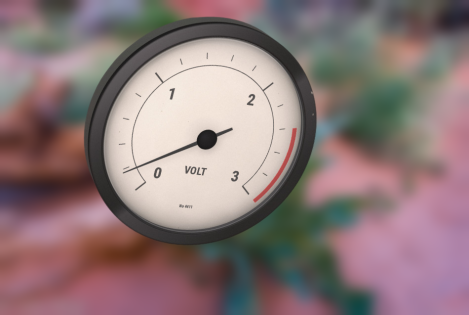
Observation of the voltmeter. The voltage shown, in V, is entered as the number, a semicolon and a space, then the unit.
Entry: 0.2; V
